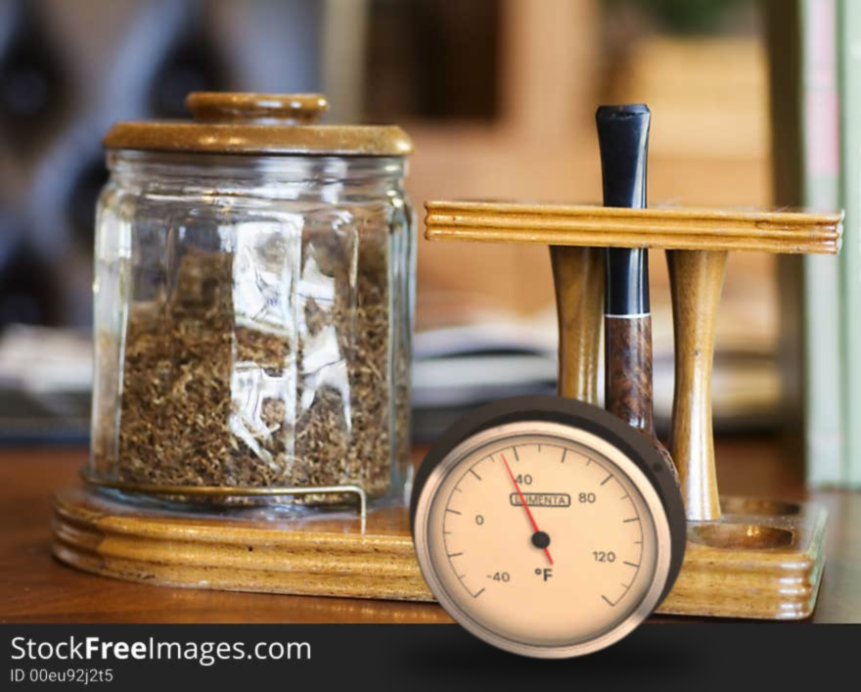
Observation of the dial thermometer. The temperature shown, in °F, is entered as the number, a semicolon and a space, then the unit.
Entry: 35; °F
